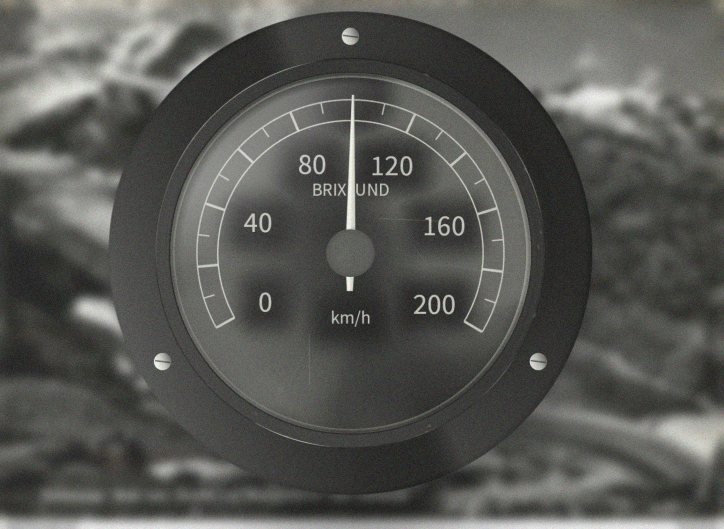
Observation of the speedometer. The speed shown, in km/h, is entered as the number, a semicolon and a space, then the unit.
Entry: 100; km/h
